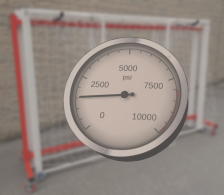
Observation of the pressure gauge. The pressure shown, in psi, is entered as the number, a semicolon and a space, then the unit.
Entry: 1500; psi
